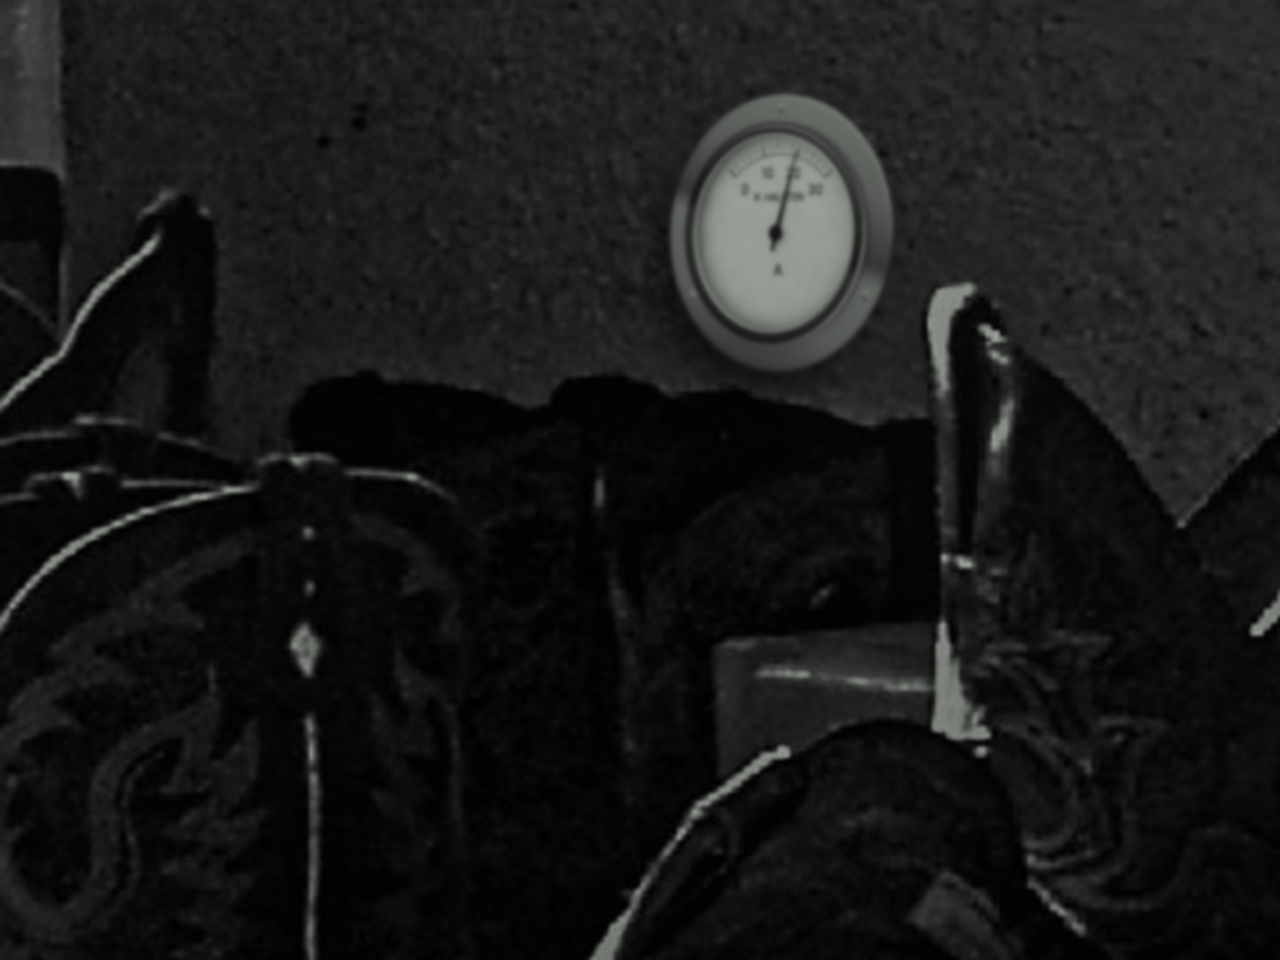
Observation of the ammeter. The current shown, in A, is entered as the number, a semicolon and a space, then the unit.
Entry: 20; A
